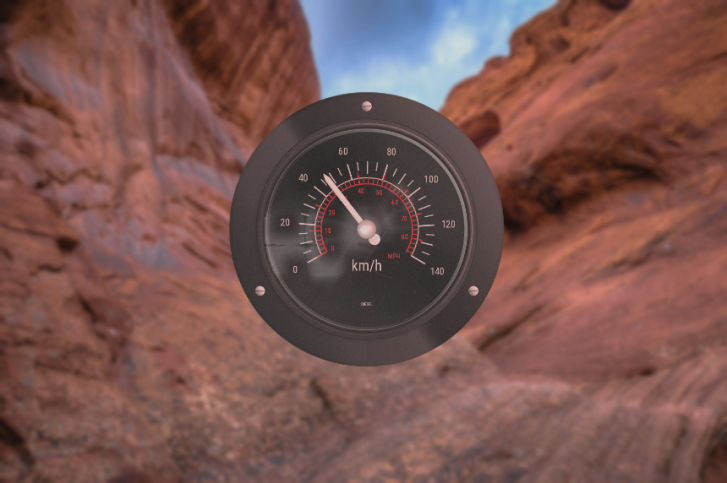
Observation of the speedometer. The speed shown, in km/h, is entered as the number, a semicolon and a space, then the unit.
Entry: 47.5; km/h
